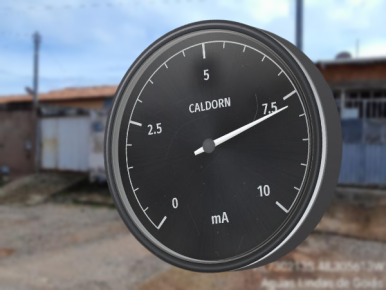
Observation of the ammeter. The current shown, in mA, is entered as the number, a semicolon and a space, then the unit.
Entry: 7.75; mA
